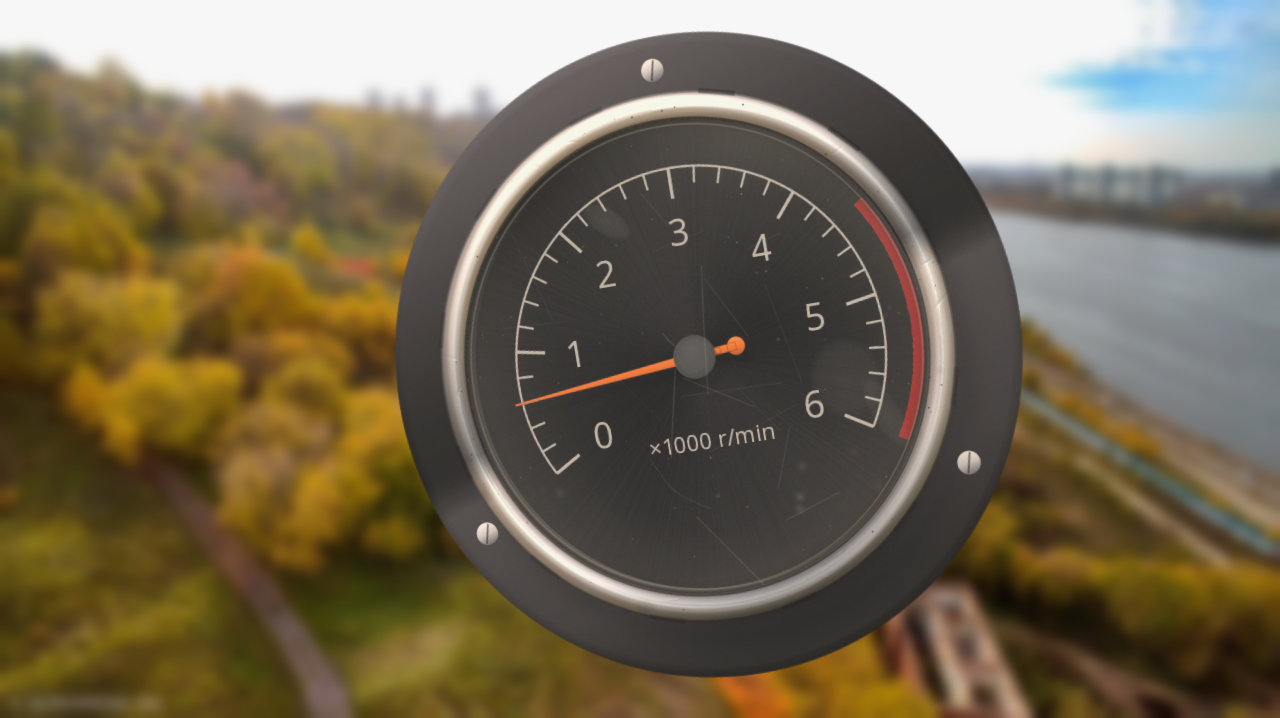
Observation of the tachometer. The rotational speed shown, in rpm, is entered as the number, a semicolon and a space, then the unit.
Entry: 600; rpm
